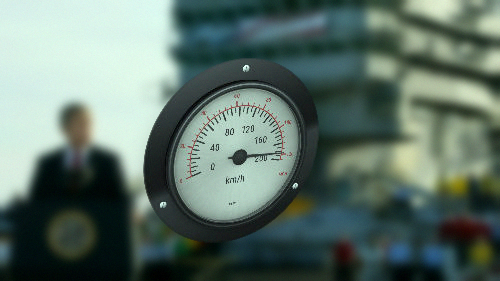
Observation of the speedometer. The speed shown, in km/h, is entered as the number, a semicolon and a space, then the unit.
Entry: 190; km/h
